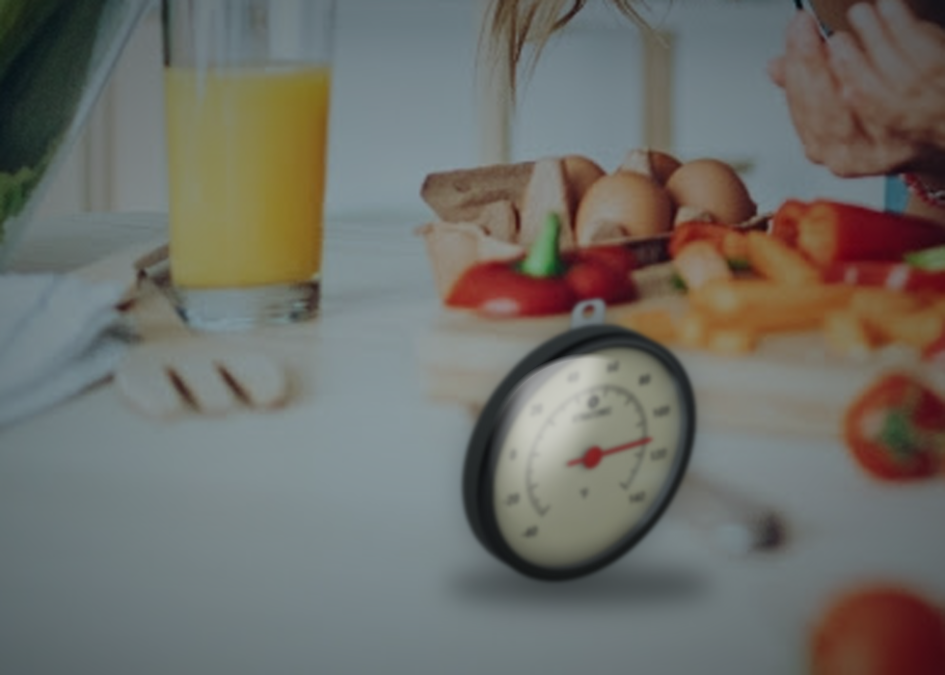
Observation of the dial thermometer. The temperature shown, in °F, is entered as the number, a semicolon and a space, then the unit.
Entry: 110; °F
